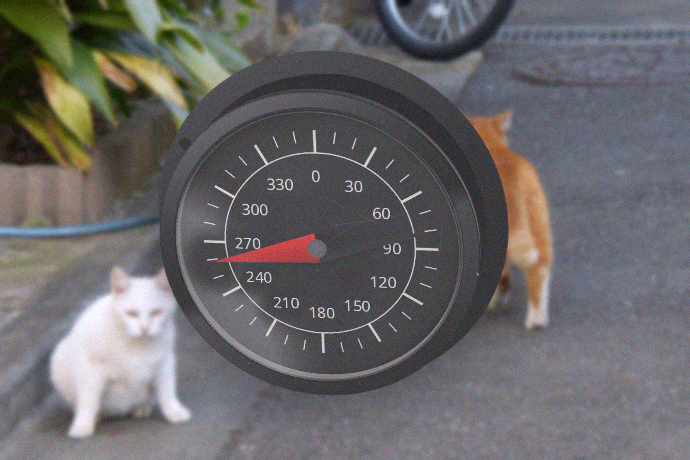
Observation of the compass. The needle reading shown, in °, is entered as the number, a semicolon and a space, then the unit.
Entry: 260; °
